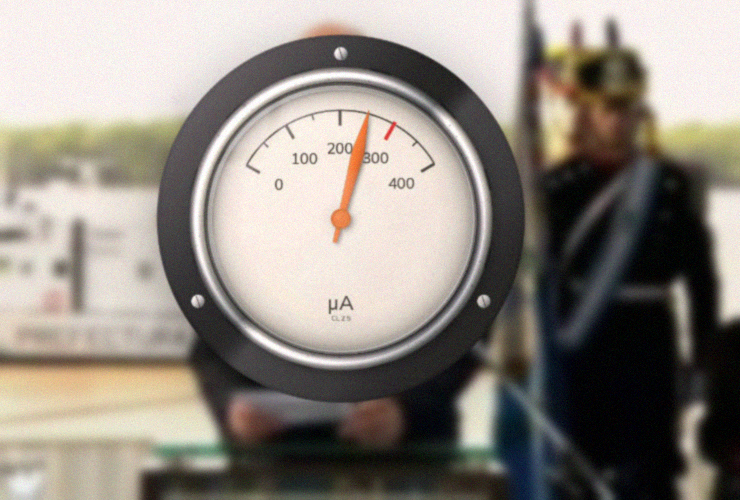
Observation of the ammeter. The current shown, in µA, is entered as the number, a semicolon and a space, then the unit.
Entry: 250; µA
